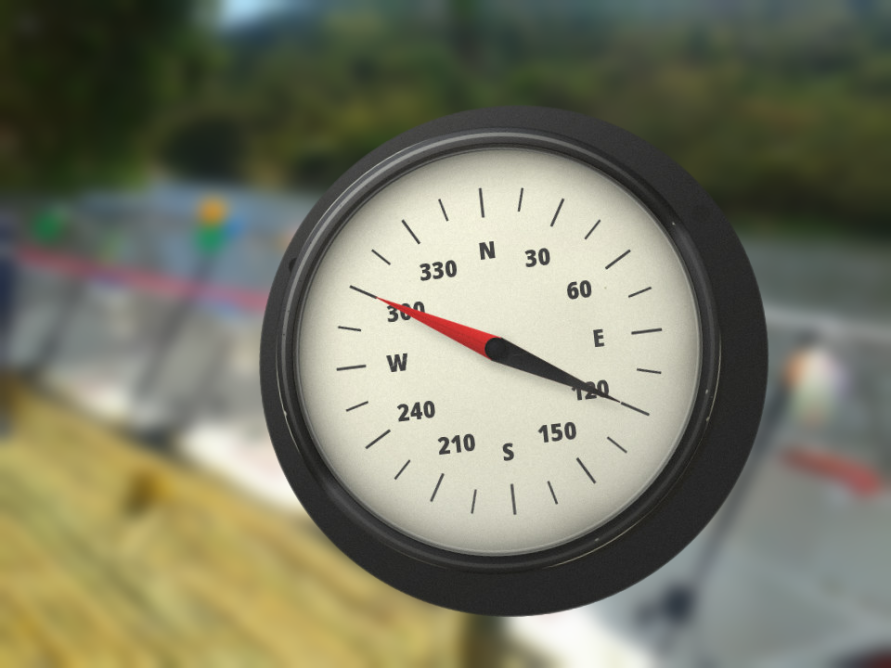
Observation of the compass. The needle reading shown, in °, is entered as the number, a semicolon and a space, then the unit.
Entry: 300; °
